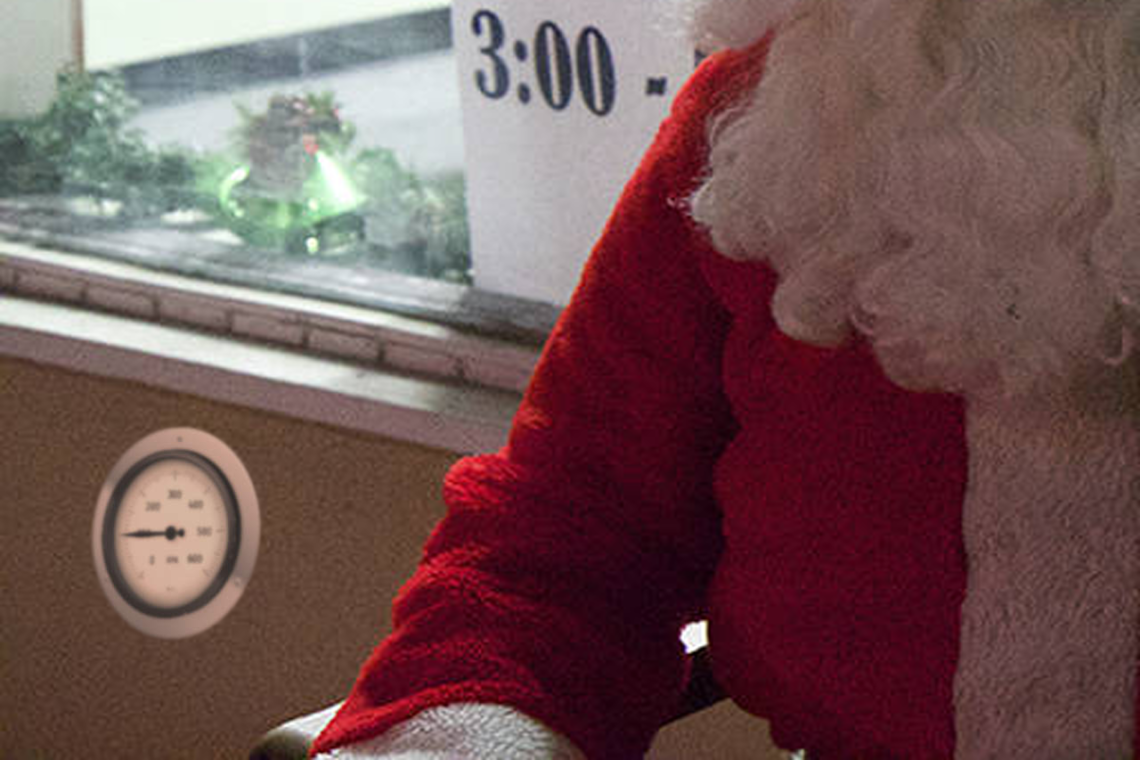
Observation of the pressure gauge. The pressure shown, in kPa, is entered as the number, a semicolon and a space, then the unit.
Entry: 100; kPa
